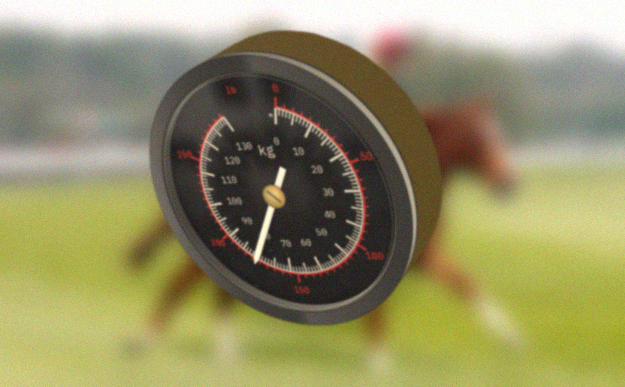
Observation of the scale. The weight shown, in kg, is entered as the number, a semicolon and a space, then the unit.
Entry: 80; kg
